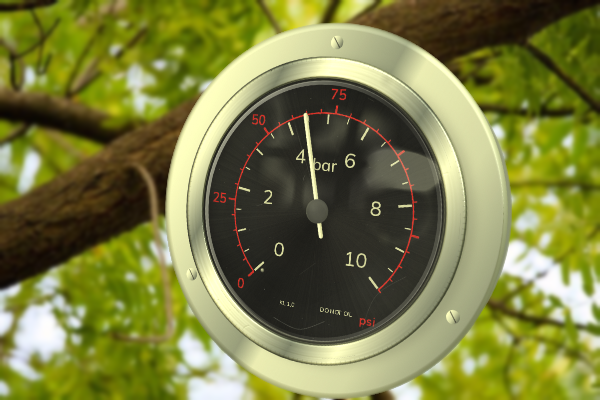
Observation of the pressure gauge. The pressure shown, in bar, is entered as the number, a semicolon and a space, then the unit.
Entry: 4.5; bar
